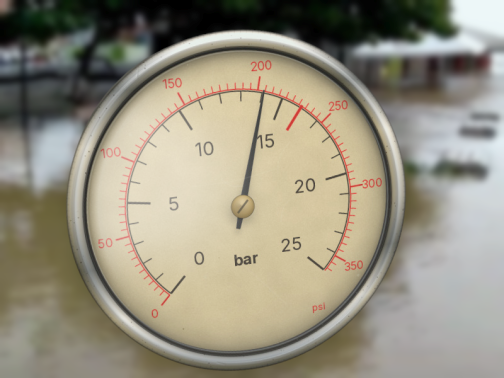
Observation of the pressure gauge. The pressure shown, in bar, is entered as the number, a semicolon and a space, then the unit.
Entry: 14; bar
